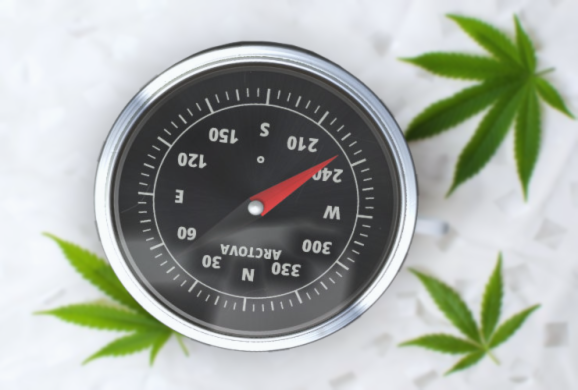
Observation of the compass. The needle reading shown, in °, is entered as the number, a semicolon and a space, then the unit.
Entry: 230; °
